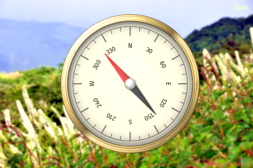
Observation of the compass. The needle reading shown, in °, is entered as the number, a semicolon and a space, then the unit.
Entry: 320; °
